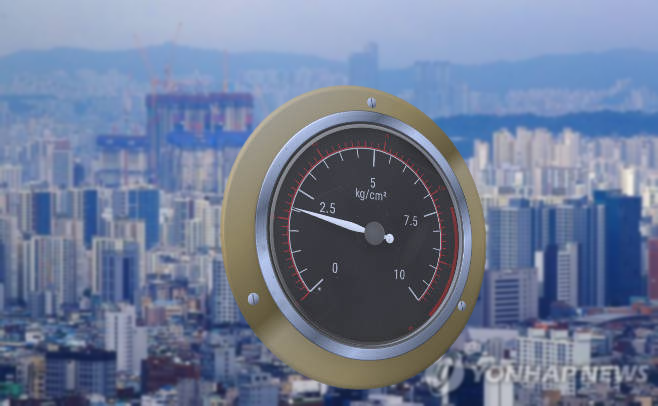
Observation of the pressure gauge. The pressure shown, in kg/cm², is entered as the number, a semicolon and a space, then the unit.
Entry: 2; kg/cm²
